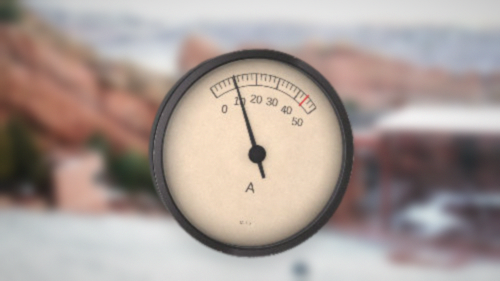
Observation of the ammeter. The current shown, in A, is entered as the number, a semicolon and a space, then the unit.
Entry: 10; A
